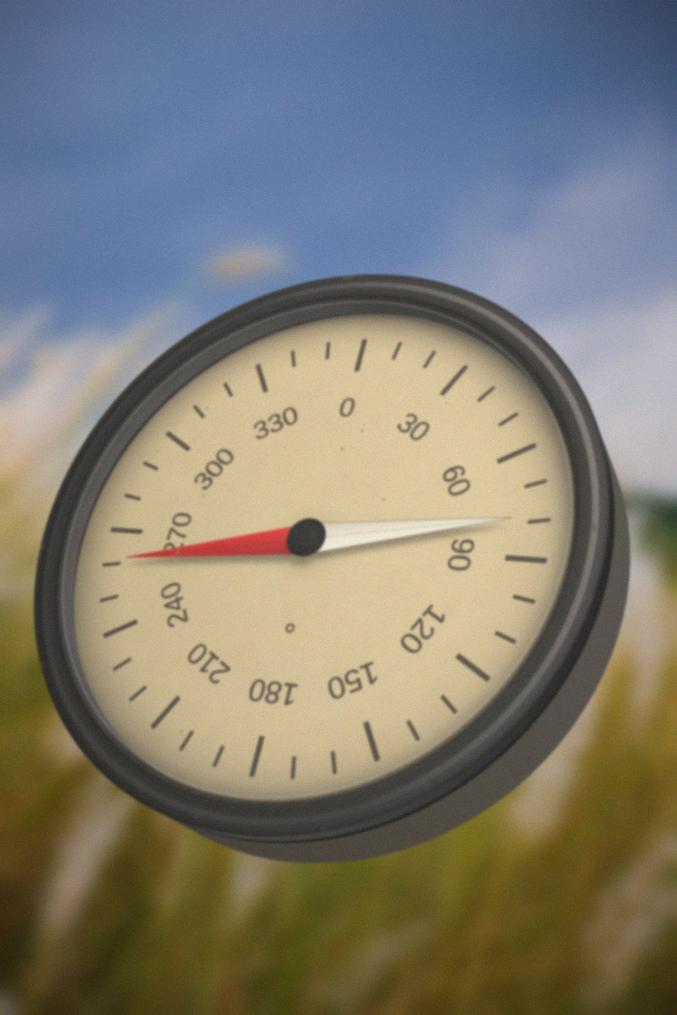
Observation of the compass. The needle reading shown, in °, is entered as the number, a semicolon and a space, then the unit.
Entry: 260; °
